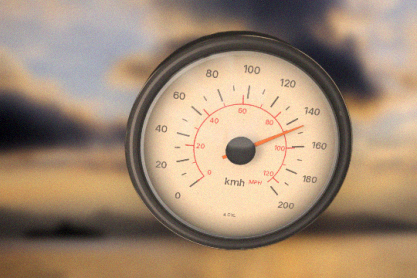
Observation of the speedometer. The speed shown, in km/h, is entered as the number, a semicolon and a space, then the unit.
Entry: 145; km/h
